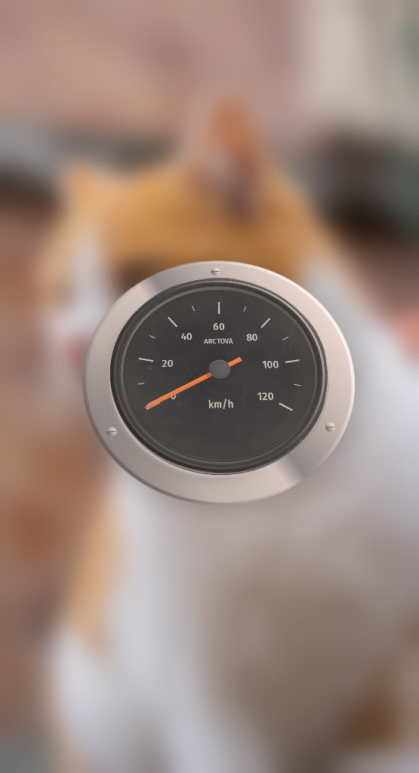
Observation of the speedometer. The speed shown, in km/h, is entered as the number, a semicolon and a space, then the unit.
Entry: 0; km/h
